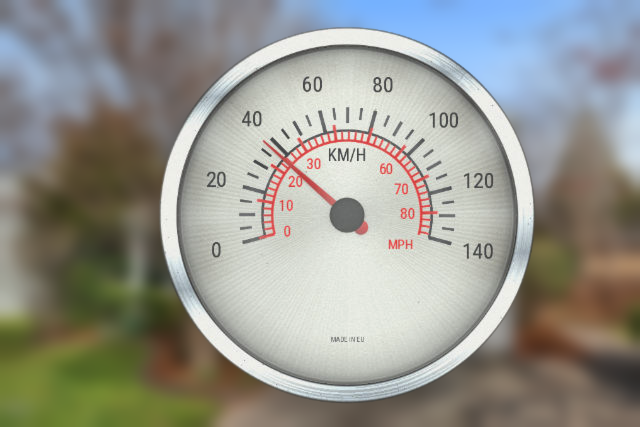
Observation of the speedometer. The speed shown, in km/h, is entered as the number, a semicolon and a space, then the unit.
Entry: 37.5; km/h
